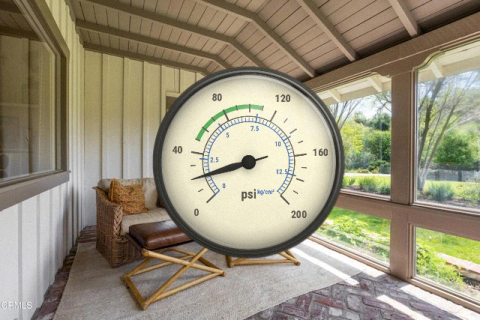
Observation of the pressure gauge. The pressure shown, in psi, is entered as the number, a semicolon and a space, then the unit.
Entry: 20; psi
